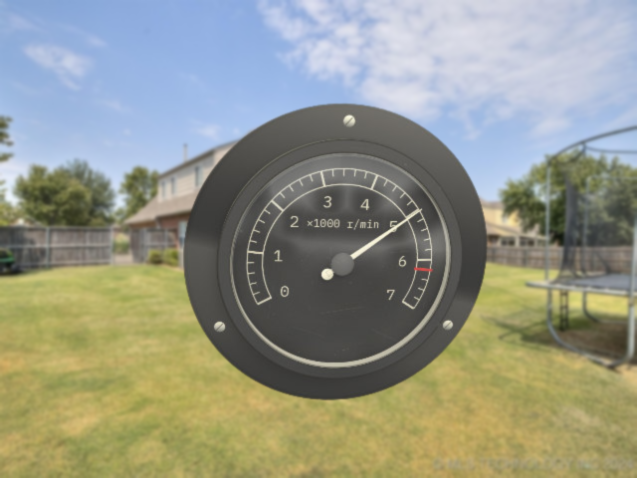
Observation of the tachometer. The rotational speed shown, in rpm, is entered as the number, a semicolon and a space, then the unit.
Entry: 5000; rpm
